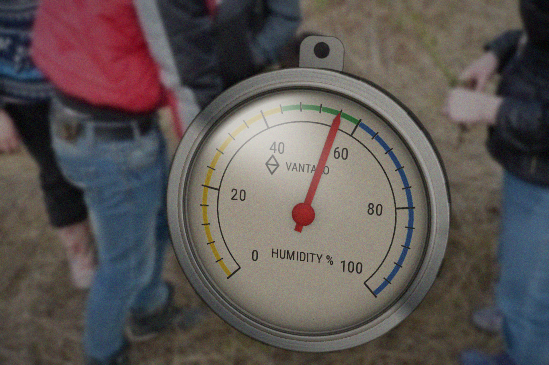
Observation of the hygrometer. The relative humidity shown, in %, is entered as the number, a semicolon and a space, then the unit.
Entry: 56; %
